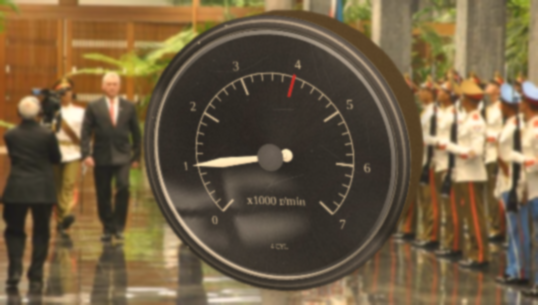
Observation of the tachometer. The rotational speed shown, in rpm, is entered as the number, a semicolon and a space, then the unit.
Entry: 1000; rpm
